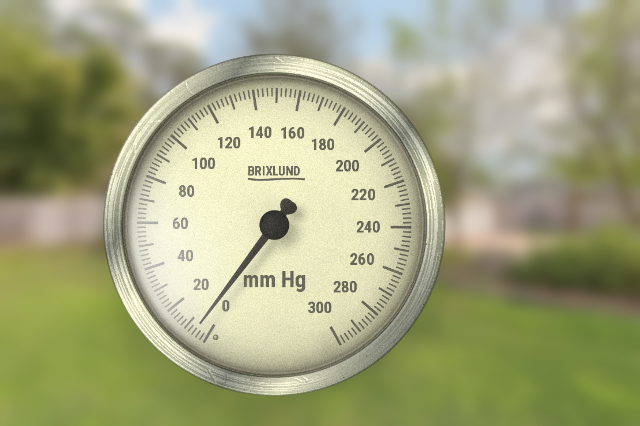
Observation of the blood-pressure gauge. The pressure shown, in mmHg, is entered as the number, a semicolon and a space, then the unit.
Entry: 6; mmHg
